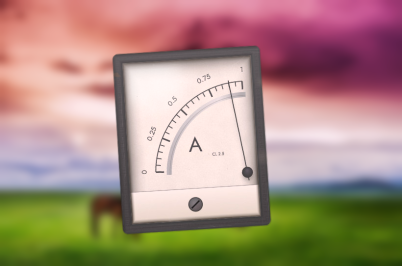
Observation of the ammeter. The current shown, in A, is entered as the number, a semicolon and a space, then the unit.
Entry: 0.9; A
